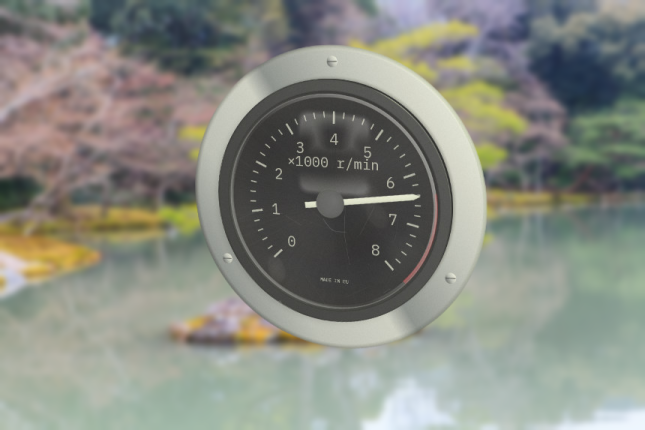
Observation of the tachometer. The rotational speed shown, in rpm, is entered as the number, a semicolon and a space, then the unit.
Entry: 6400; rpm
